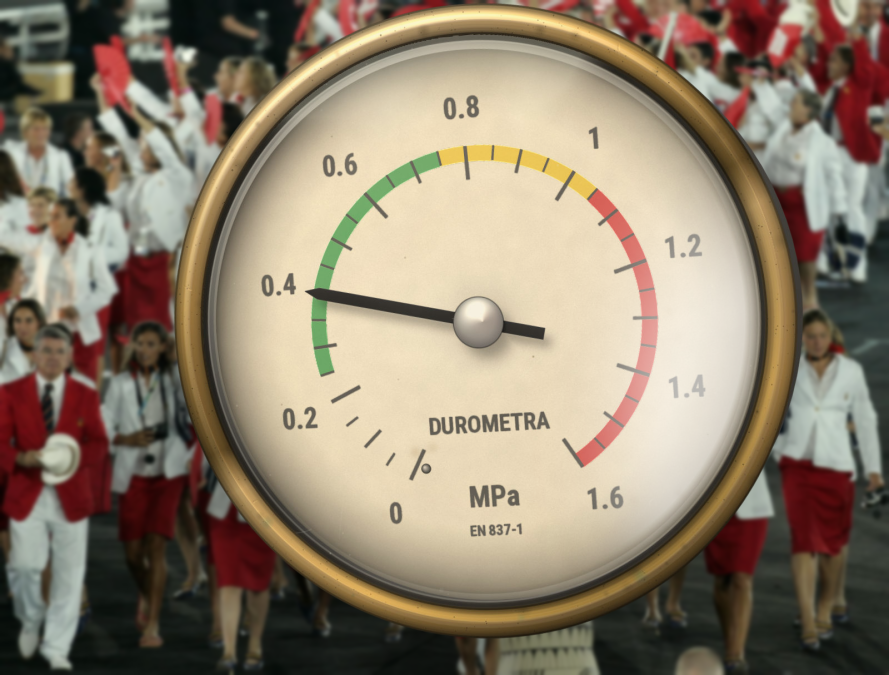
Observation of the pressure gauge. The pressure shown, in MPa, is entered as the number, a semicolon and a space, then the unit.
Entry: 0.4; MPa
